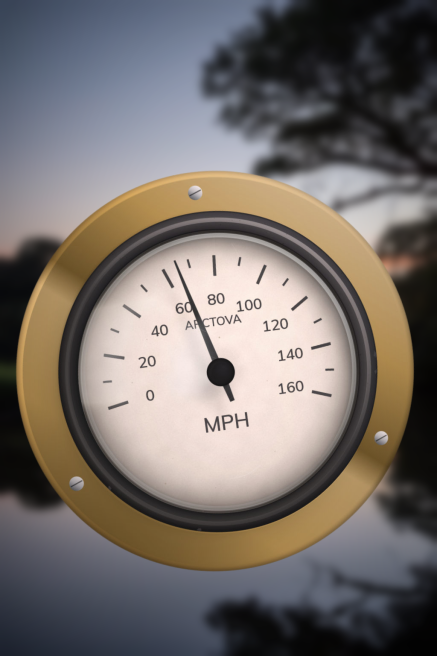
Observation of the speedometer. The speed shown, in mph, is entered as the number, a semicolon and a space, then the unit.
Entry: 65; mph
